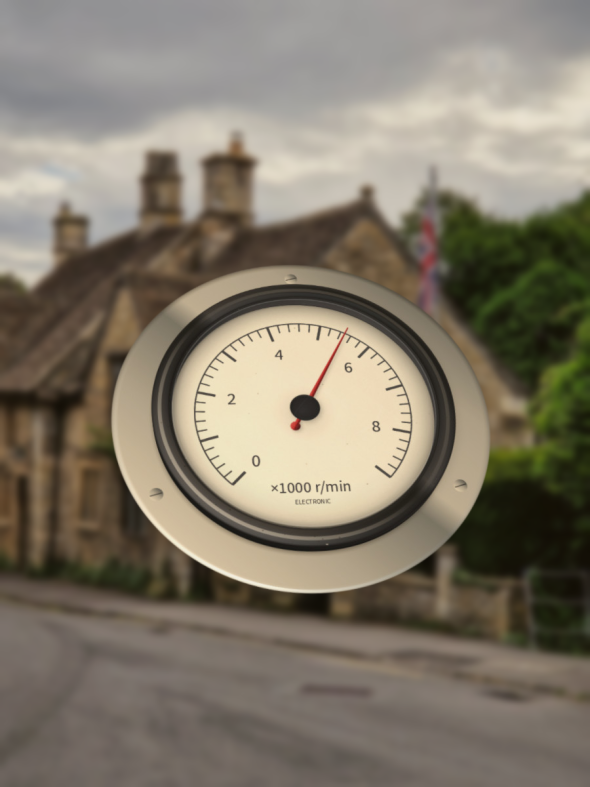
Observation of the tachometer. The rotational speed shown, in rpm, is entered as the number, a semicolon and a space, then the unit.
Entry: 5500; rpm
